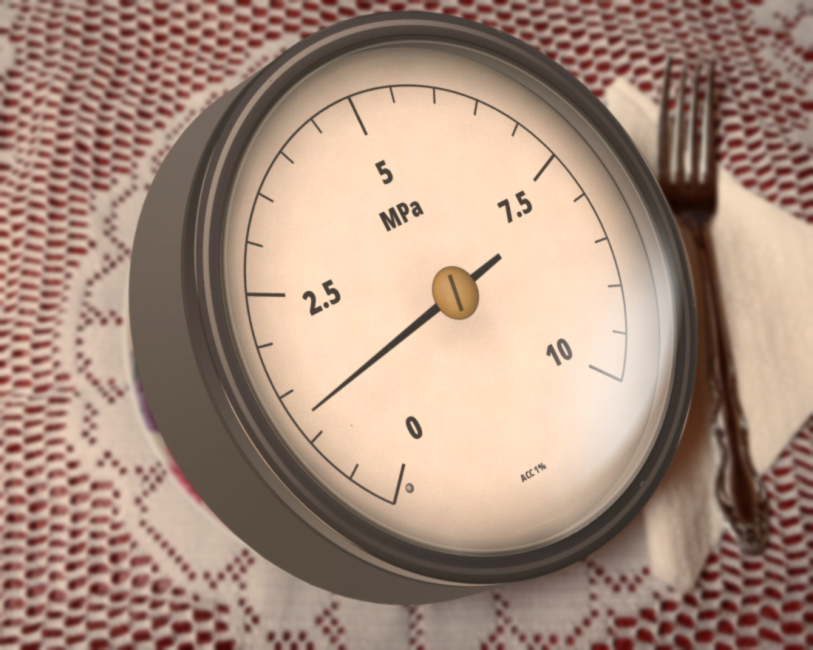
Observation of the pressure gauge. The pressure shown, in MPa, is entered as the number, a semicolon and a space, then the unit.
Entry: 1.25; MPa
